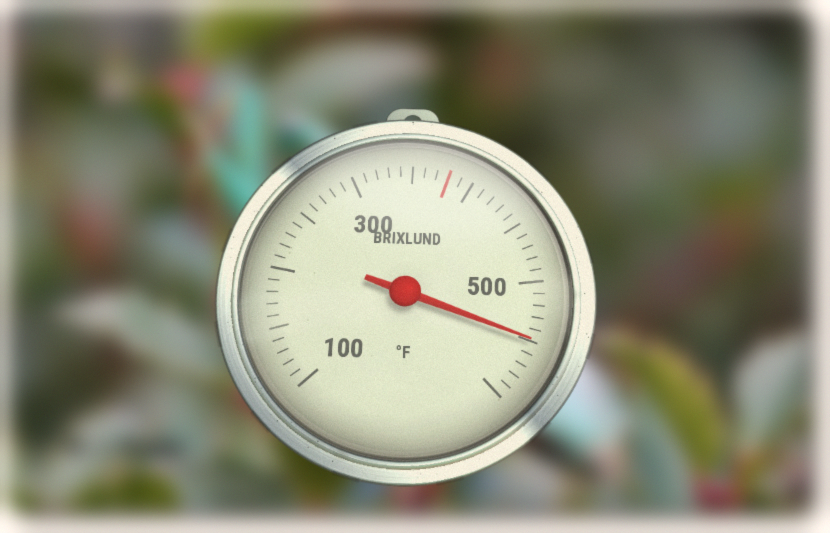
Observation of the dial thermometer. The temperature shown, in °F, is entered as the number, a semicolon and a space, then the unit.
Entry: 550; °F
